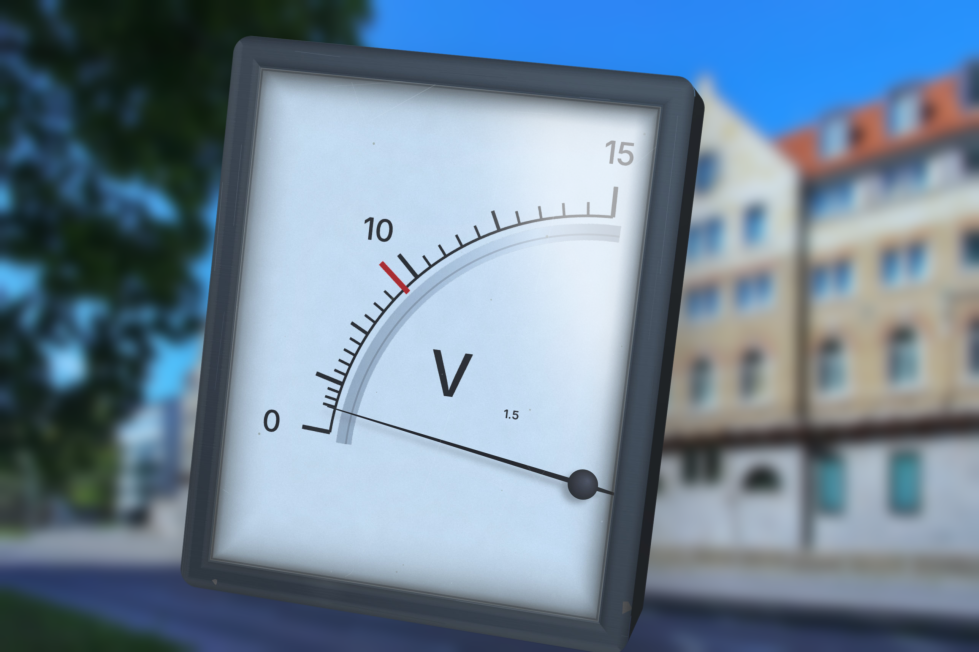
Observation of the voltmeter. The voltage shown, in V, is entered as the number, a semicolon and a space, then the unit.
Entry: 3.5; V
